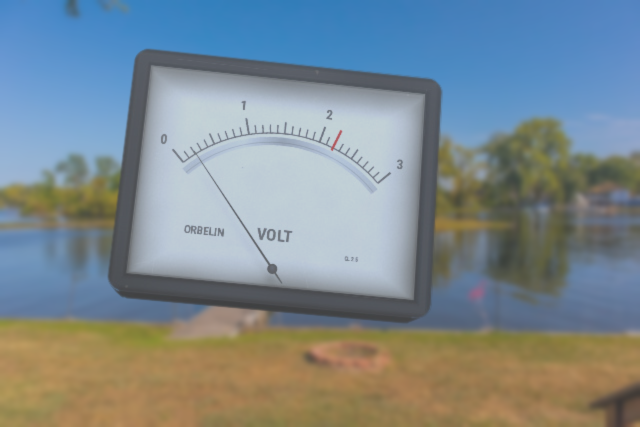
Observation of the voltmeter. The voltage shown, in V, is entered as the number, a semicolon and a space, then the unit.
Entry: 0.2; V
